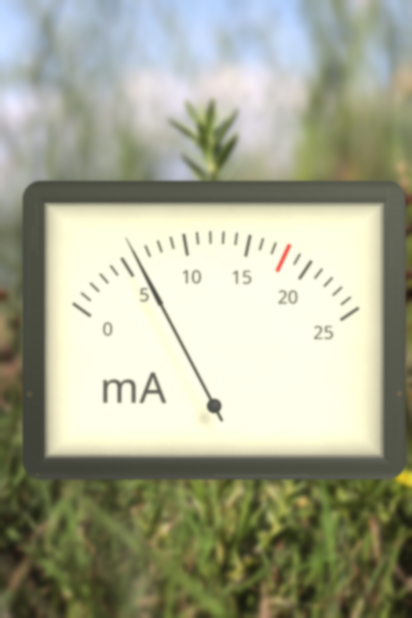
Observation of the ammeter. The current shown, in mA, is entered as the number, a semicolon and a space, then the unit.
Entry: 6; mA
